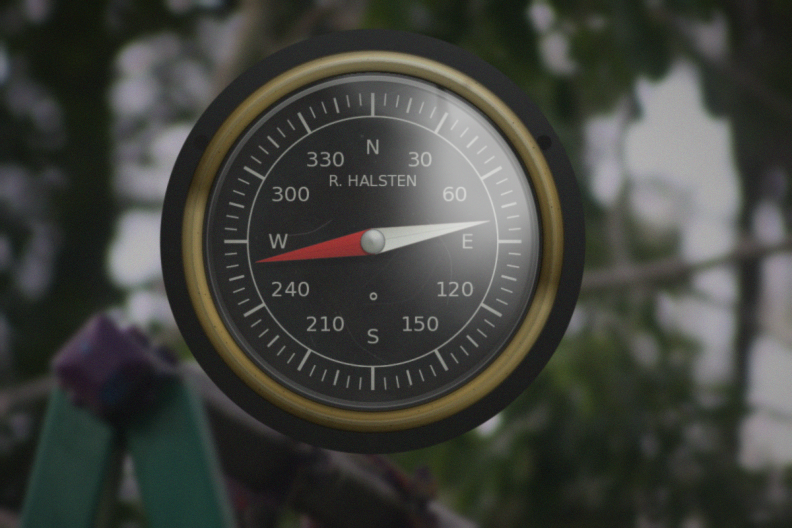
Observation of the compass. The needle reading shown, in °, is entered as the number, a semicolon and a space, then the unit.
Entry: 260; °
